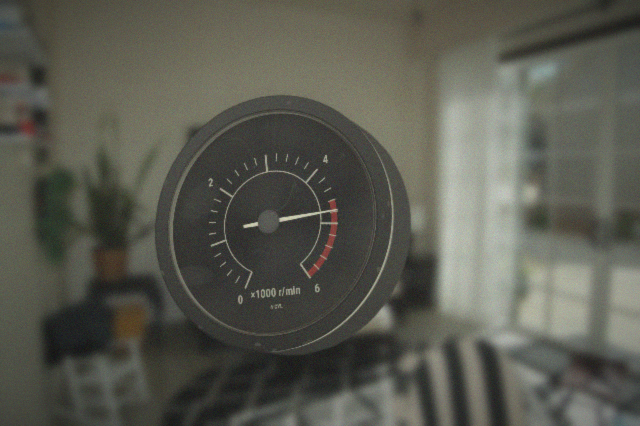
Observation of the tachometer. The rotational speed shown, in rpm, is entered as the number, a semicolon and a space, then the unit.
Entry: 4800; rpm
